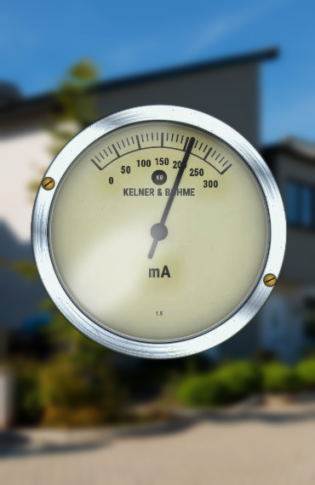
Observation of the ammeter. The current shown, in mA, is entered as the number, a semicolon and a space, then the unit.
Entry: 210; mA
